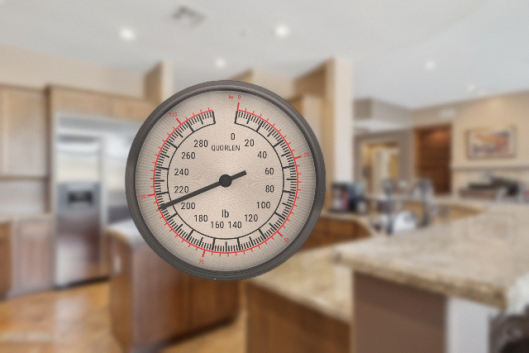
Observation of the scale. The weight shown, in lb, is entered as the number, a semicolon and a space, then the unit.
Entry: 210; lb
